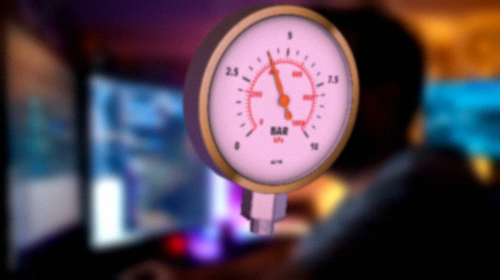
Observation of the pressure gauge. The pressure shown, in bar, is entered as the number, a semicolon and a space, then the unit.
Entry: 4; bar
